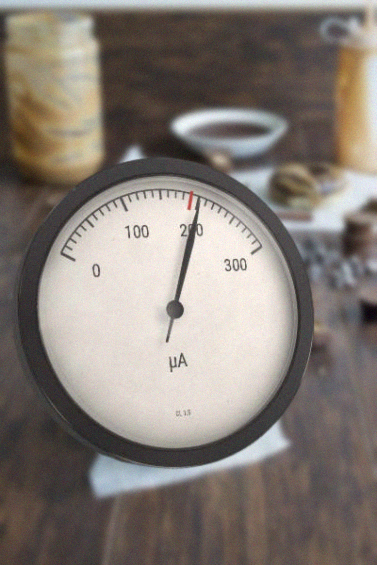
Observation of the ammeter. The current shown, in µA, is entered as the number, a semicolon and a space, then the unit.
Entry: 200; µA
